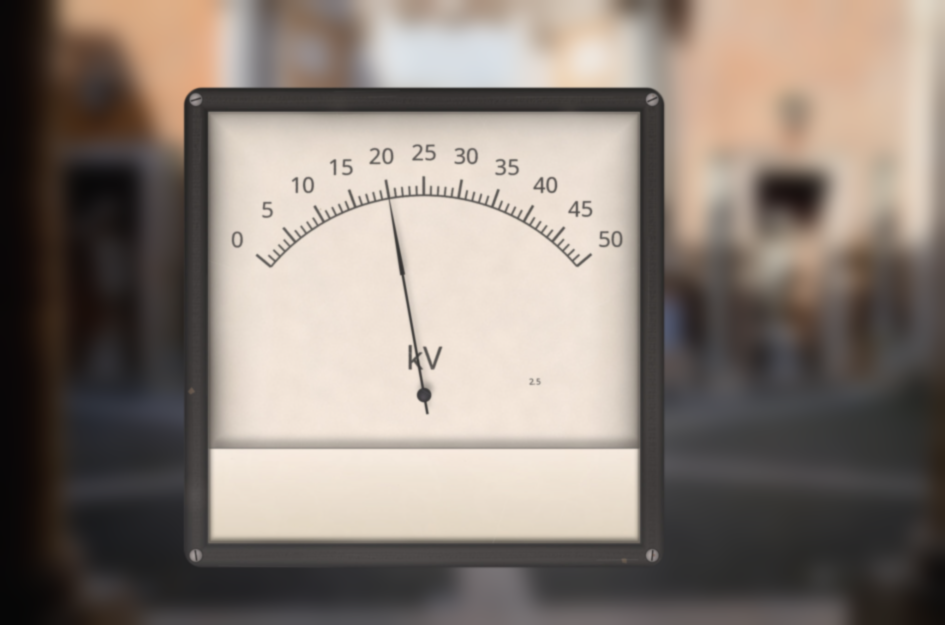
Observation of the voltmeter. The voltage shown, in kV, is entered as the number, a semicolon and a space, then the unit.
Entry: 20; kV
